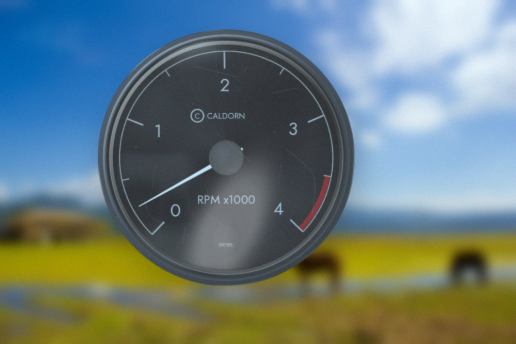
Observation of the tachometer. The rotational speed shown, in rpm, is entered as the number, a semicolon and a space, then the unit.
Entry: 250; rpm
